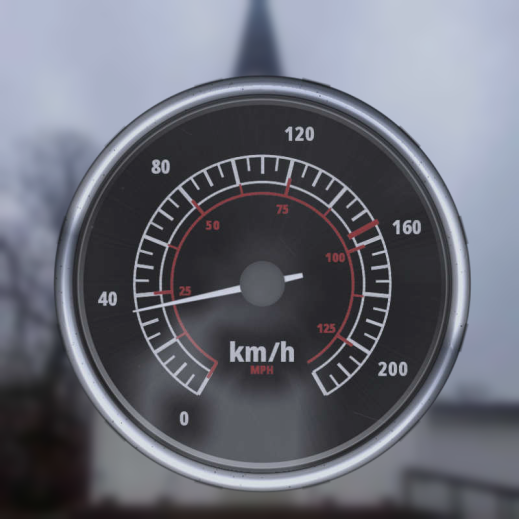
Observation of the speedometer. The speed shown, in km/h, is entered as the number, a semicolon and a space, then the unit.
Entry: 35; km/h
